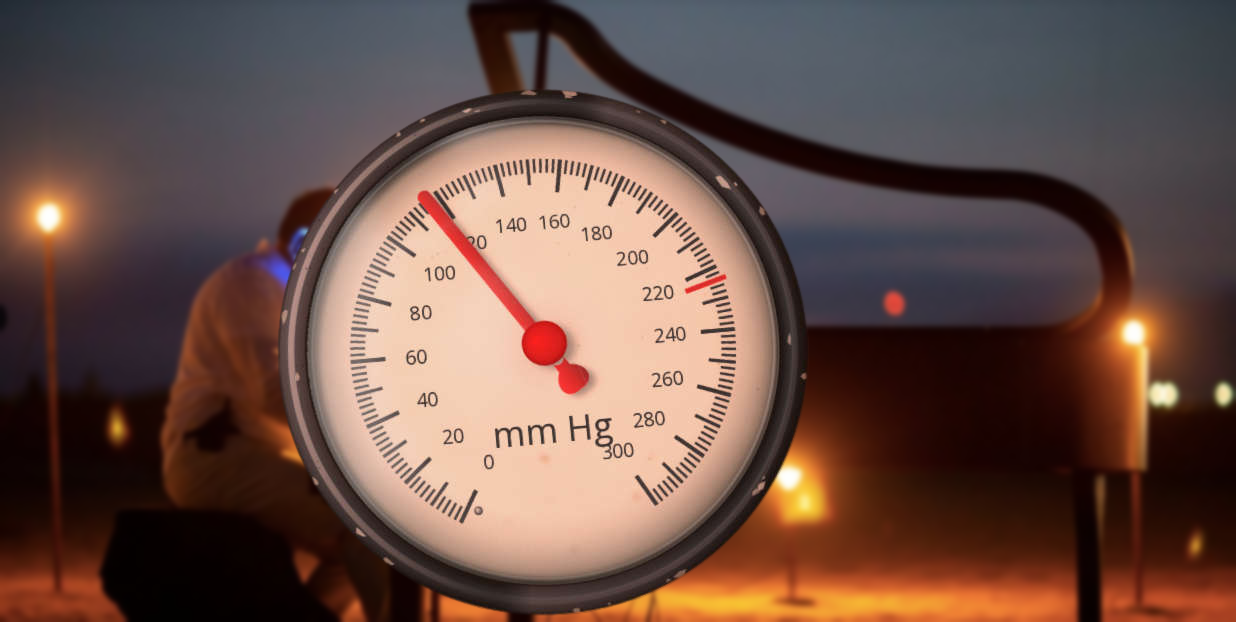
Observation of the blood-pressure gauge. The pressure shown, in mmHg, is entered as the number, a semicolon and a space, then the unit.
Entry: 116; mmHg
